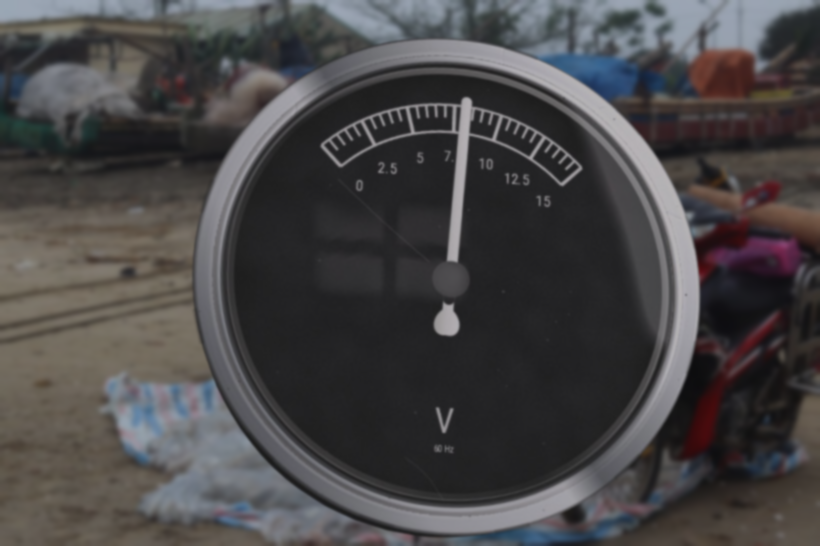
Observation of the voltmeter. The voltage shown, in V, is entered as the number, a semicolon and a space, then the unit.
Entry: 8; V
